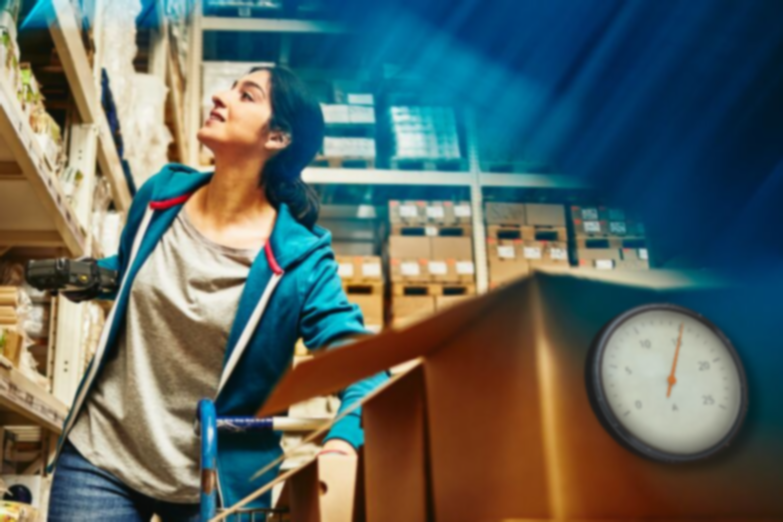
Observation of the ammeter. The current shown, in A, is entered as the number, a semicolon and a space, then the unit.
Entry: 15; A
